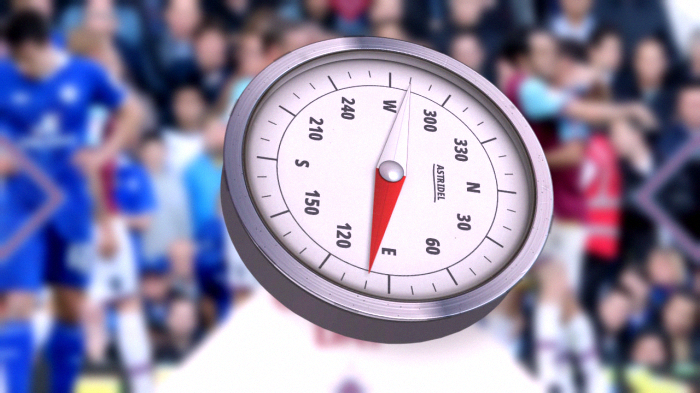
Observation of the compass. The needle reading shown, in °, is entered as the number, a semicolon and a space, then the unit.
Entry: 100; °
